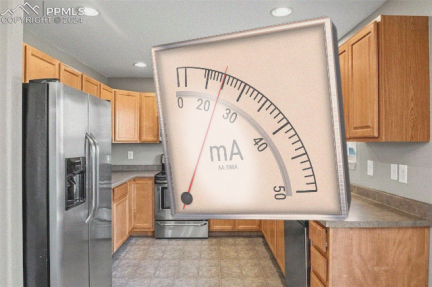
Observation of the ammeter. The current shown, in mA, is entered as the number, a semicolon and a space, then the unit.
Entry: 25; mA
